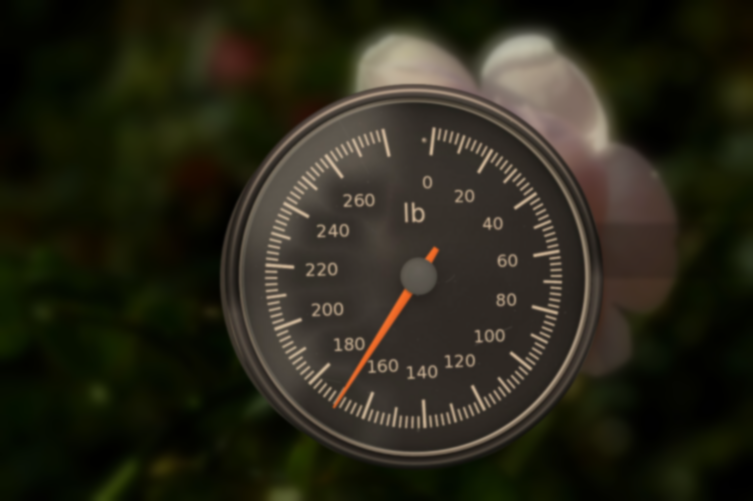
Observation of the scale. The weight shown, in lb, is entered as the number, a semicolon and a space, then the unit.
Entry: 170; lb
